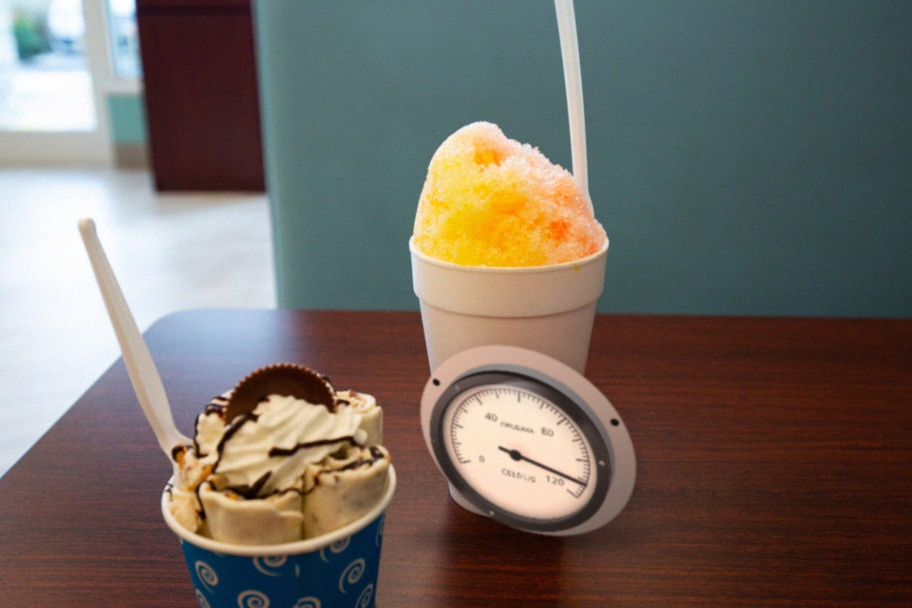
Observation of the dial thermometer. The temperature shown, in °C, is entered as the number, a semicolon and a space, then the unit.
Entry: 110; °C
